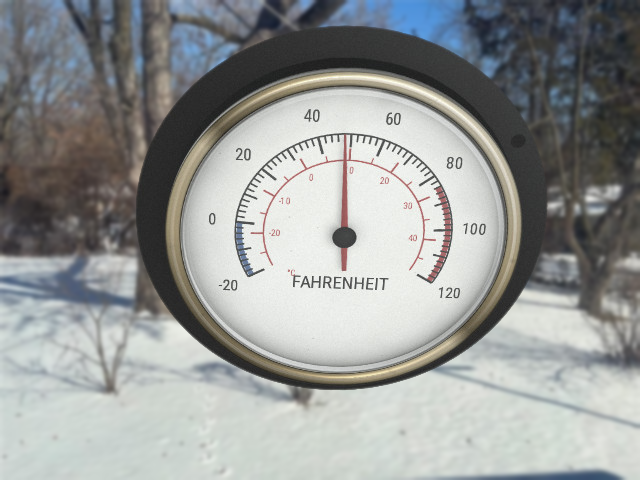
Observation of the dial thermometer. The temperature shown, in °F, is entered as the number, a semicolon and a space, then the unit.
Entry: 48; °F
